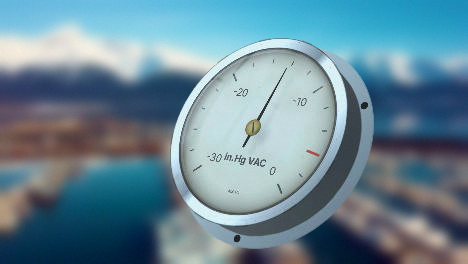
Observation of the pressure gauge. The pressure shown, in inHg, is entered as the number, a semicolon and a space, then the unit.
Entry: -14; inHg
